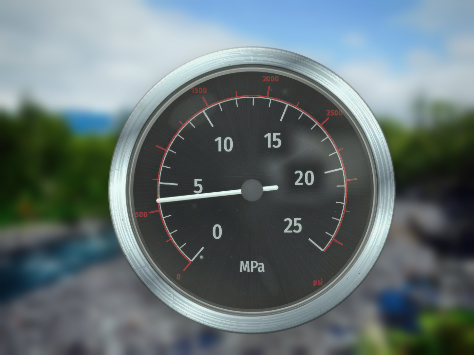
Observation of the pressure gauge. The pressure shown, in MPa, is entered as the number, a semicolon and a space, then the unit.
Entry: 4; MPa
